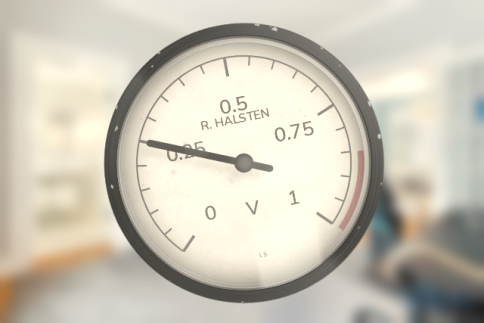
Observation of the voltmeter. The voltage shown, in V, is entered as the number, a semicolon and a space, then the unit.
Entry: 0.25; V
